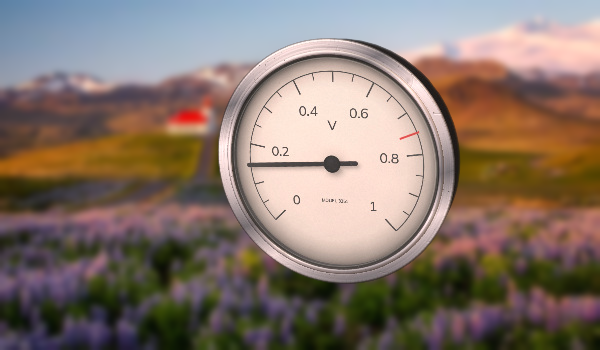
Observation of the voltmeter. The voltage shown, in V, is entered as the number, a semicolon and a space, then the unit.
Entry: 0.15; V
